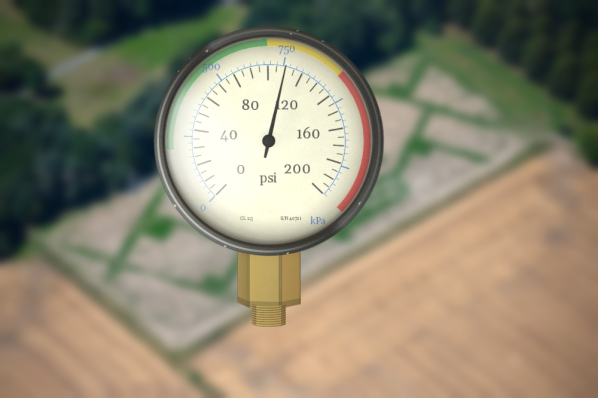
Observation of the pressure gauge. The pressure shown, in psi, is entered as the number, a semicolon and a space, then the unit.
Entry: 110; psi
